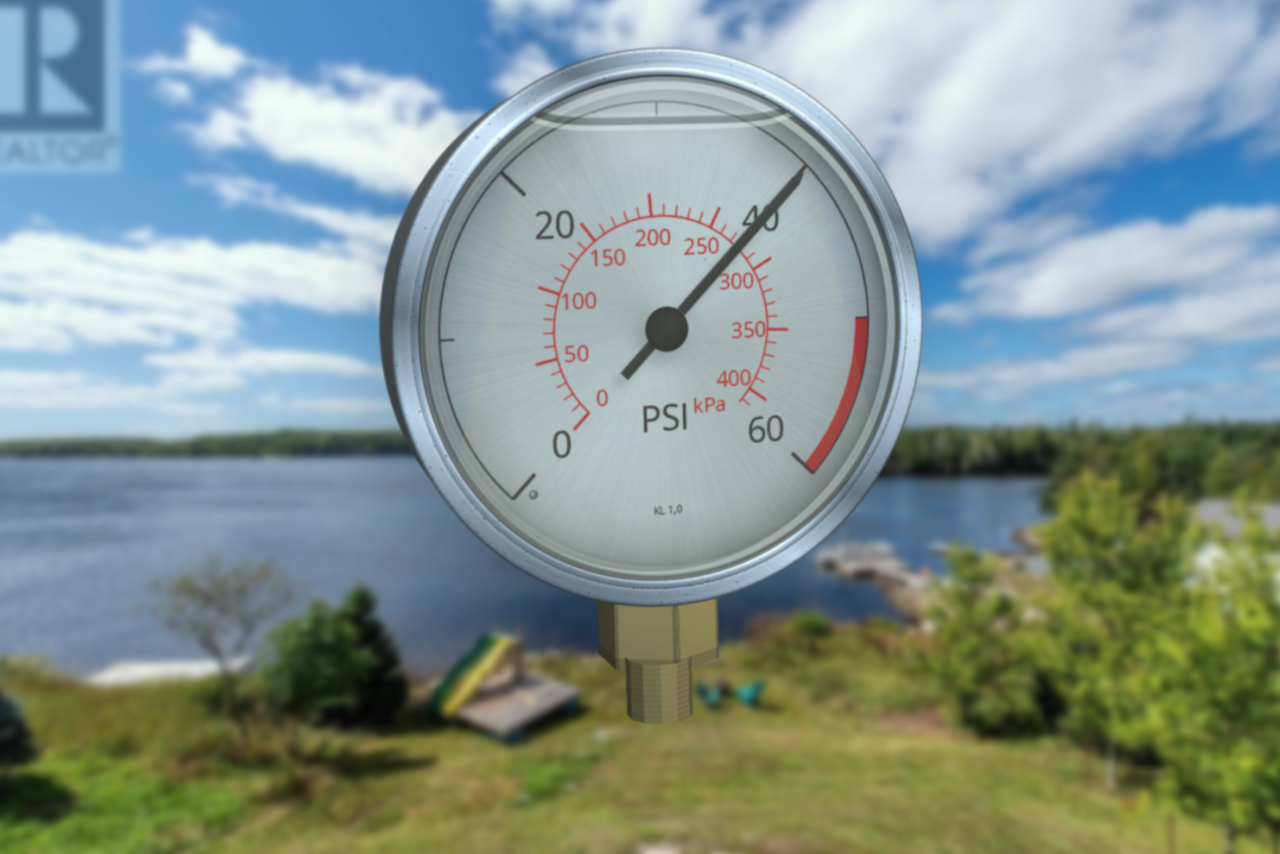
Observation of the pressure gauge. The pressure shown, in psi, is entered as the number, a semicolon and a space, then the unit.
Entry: 40; psi
